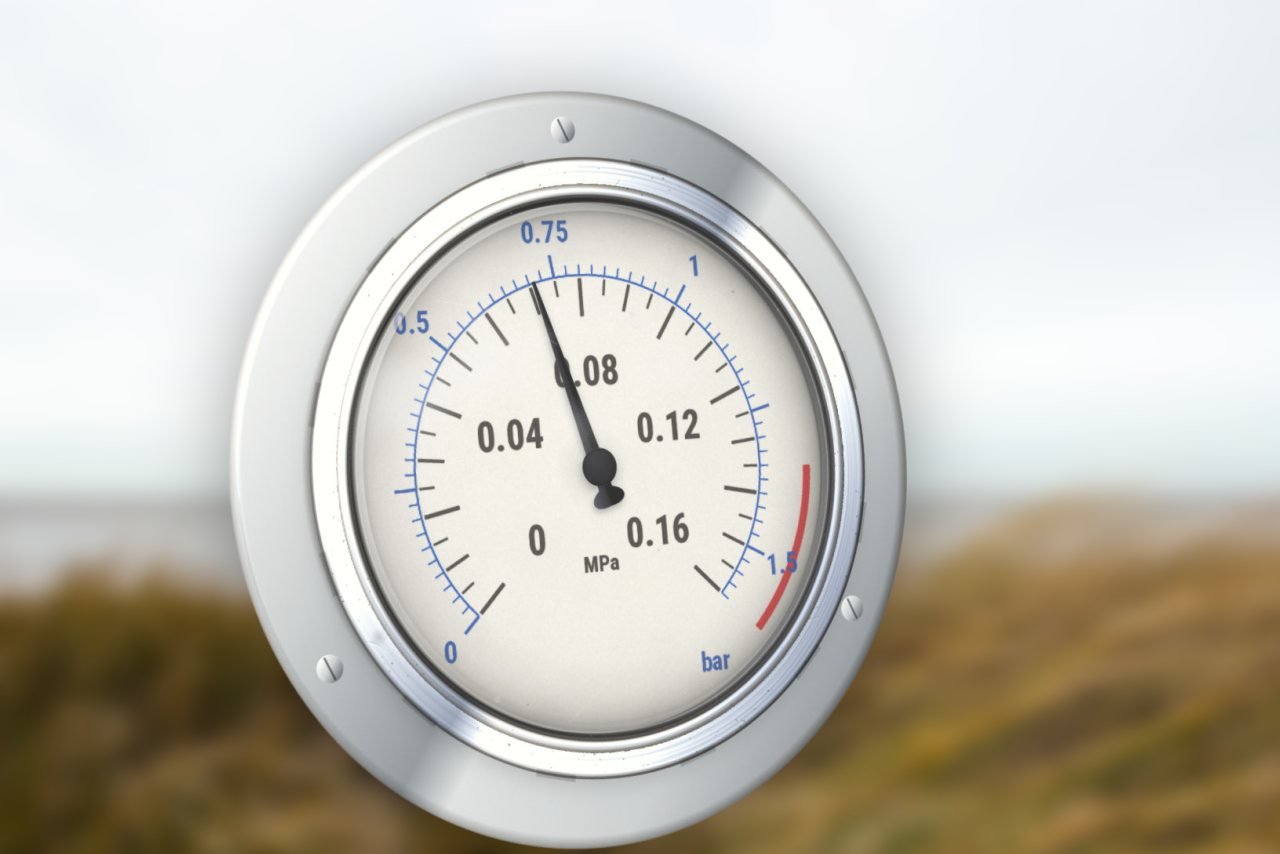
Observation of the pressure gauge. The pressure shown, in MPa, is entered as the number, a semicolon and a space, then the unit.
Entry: 0.07; MPa
